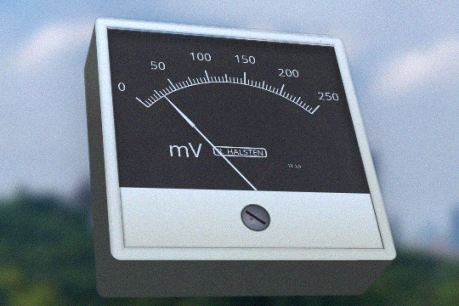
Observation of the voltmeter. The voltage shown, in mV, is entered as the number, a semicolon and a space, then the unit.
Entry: 25; mV
